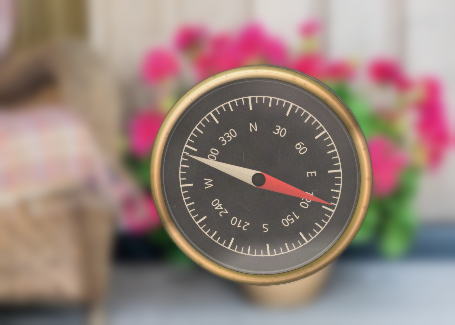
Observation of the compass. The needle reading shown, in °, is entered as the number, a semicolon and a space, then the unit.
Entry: 115; °
